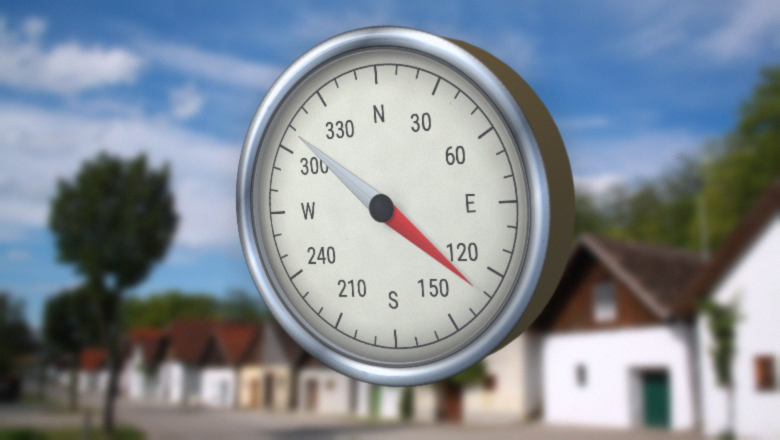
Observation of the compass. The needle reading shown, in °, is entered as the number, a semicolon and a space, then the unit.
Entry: 130; °
